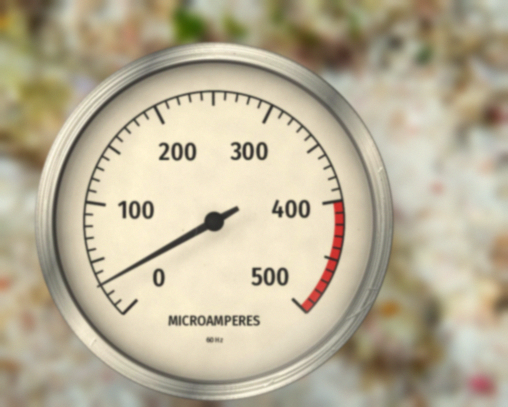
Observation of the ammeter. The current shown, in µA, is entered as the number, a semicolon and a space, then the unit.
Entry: 30; µA
